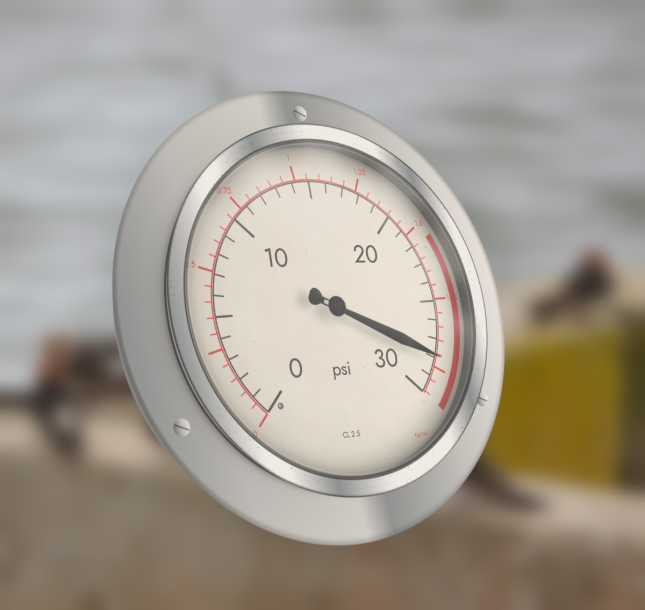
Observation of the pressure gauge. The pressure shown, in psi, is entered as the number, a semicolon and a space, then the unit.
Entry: 28; psi
